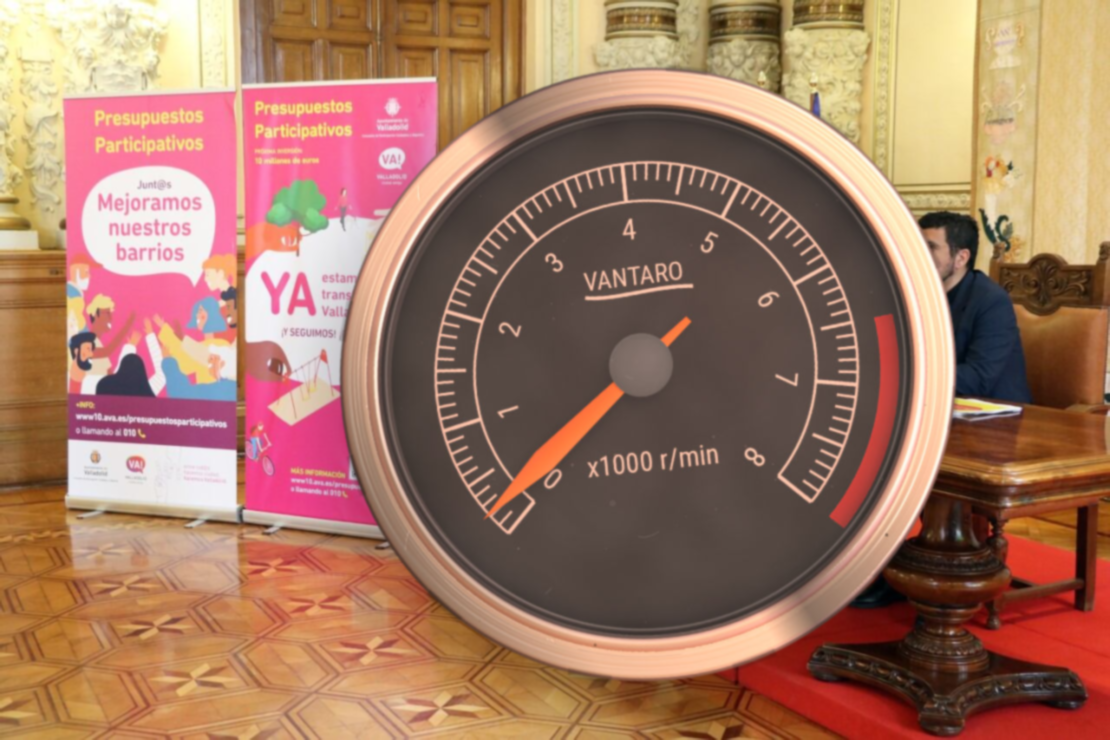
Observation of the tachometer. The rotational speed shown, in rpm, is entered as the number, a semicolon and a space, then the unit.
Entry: 200; rpm
